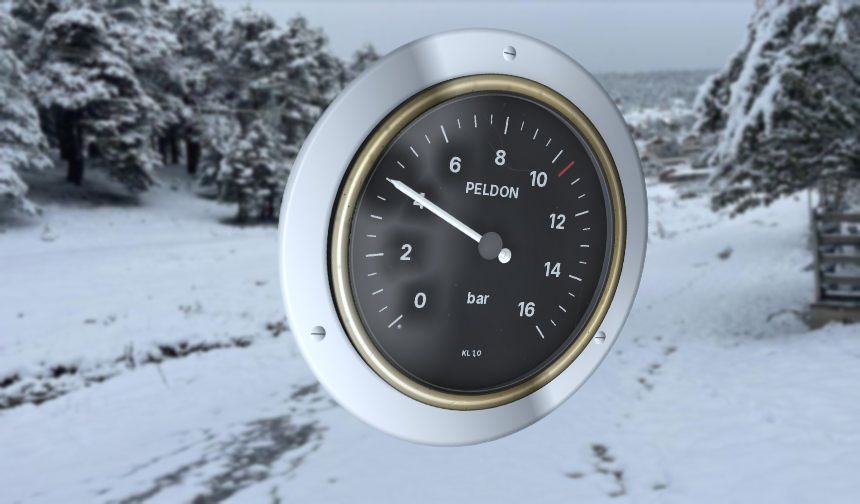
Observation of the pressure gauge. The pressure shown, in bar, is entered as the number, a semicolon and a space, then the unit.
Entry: 4; bar
